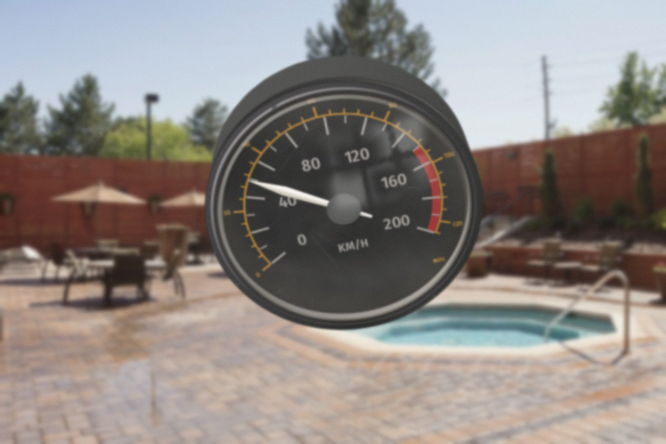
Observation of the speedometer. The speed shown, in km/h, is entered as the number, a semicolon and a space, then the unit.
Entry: 50; km/h
